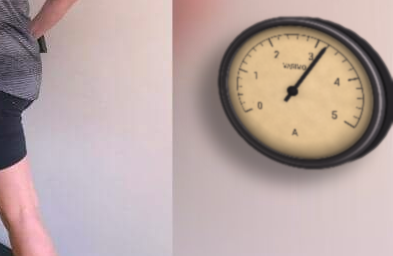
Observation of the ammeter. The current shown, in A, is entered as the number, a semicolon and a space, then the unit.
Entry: 3.2; A
